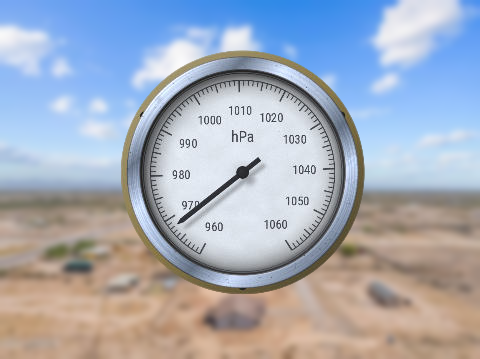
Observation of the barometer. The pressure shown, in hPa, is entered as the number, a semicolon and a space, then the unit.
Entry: 968; hPa
